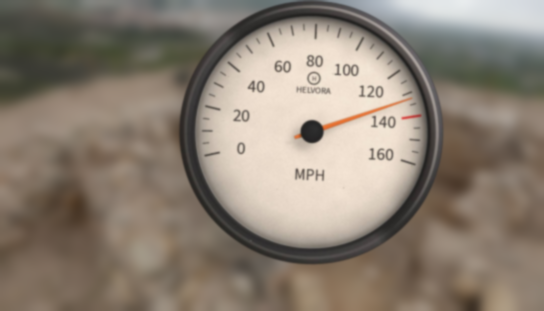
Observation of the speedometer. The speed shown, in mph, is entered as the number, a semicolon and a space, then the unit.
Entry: 132.5; mph
